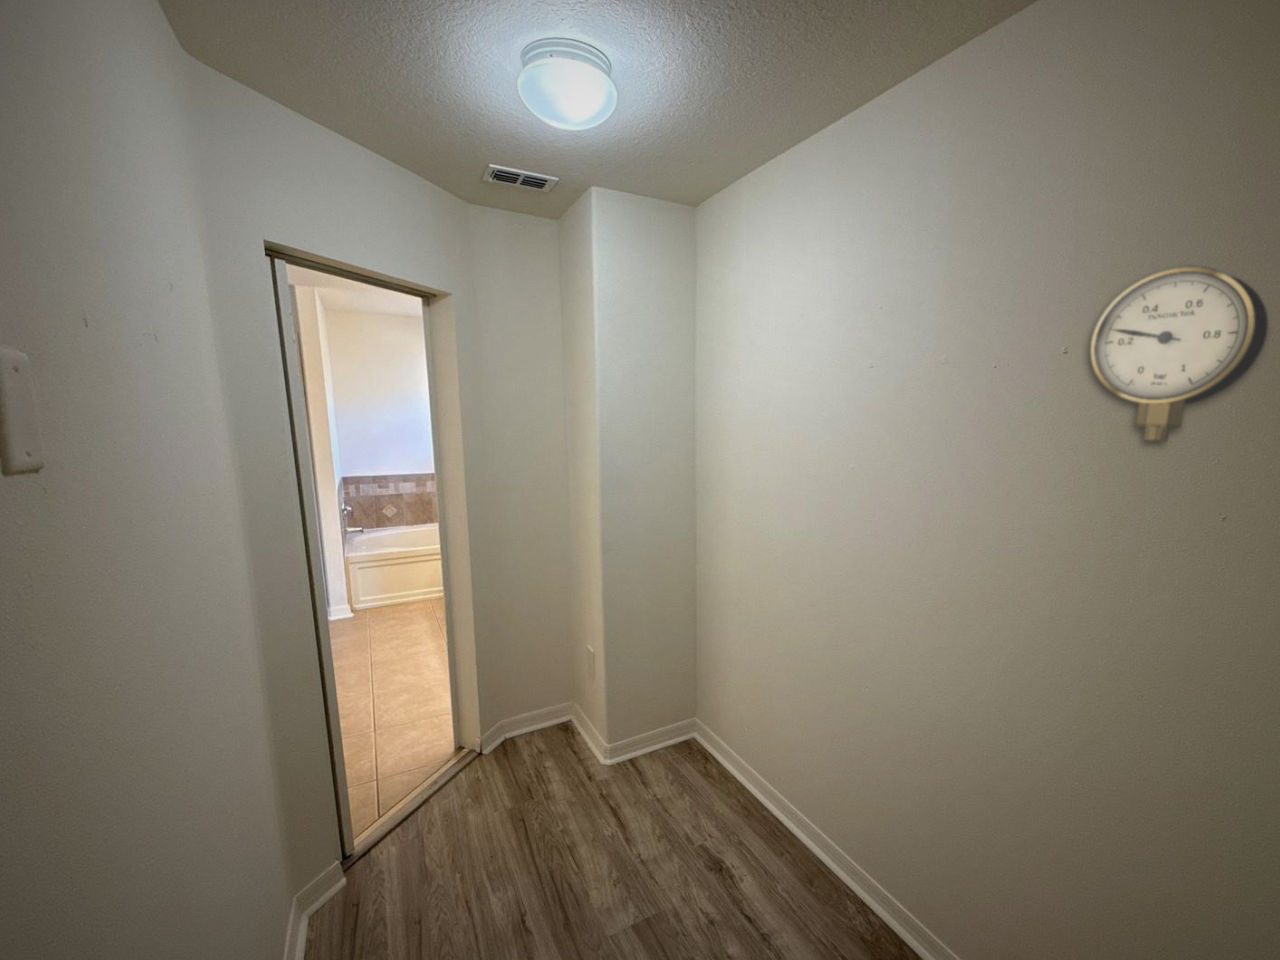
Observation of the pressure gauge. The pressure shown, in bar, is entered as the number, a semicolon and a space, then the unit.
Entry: 0.25; bar
